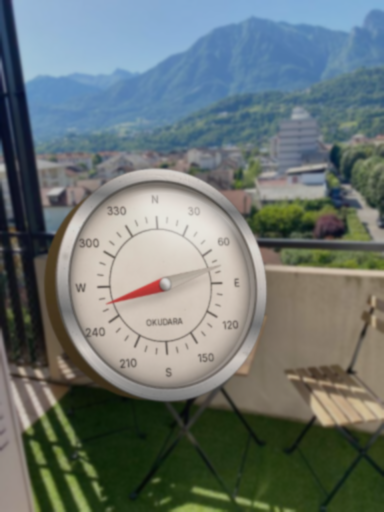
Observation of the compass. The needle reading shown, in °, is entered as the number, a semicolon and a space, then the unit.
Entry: 255; °
